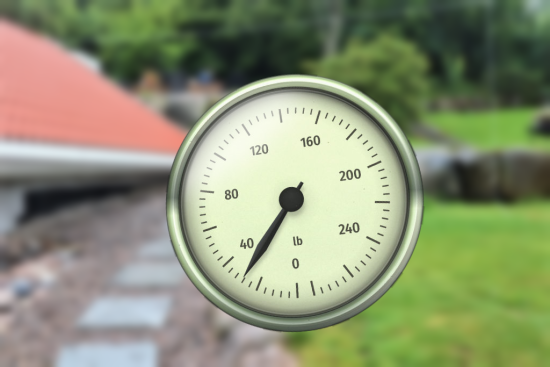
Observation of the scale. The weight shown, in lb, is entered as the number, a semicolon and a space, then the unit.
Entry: 28; lb
